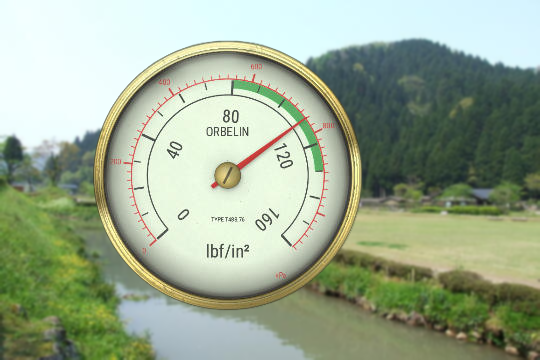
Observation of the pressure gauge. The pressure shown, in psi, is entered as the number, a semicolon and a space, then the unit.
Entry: 110; psi
